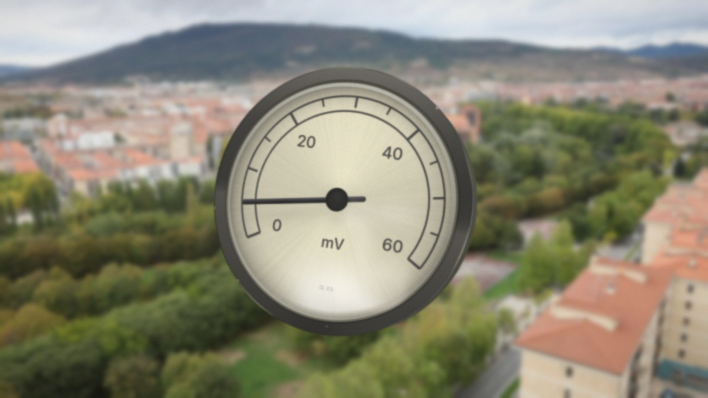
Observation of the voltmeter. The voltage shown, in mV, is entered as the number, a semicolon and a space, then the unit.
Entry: 5; mV
